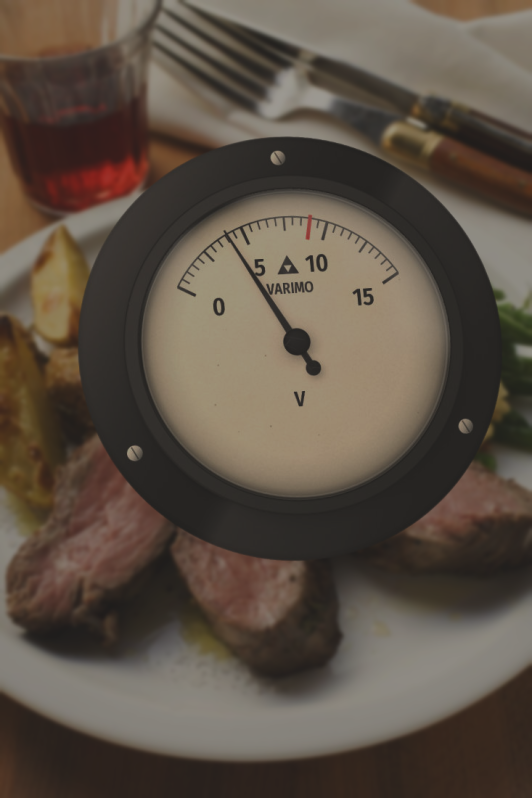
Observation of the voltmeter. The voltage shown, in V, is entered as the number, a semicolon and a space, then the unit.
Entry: 4; V
